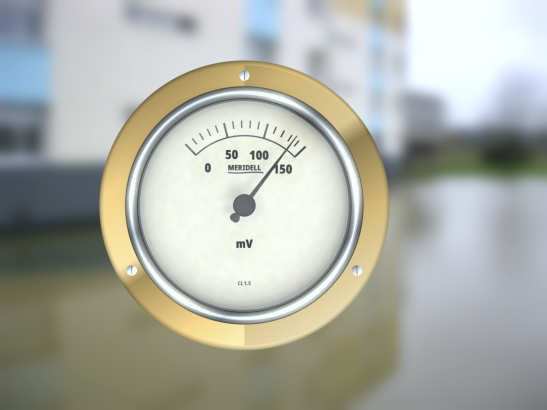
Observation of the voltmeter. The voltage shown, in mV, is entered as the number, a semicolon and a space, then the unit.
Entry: 135; mV
